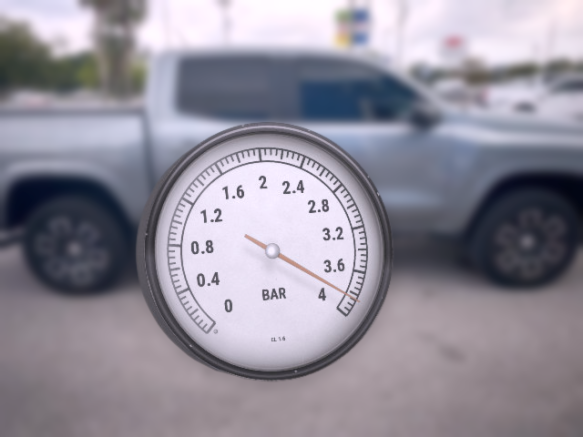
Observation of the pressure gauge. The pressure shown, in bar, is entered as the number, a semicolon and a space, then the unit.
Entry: 3.85; bar
